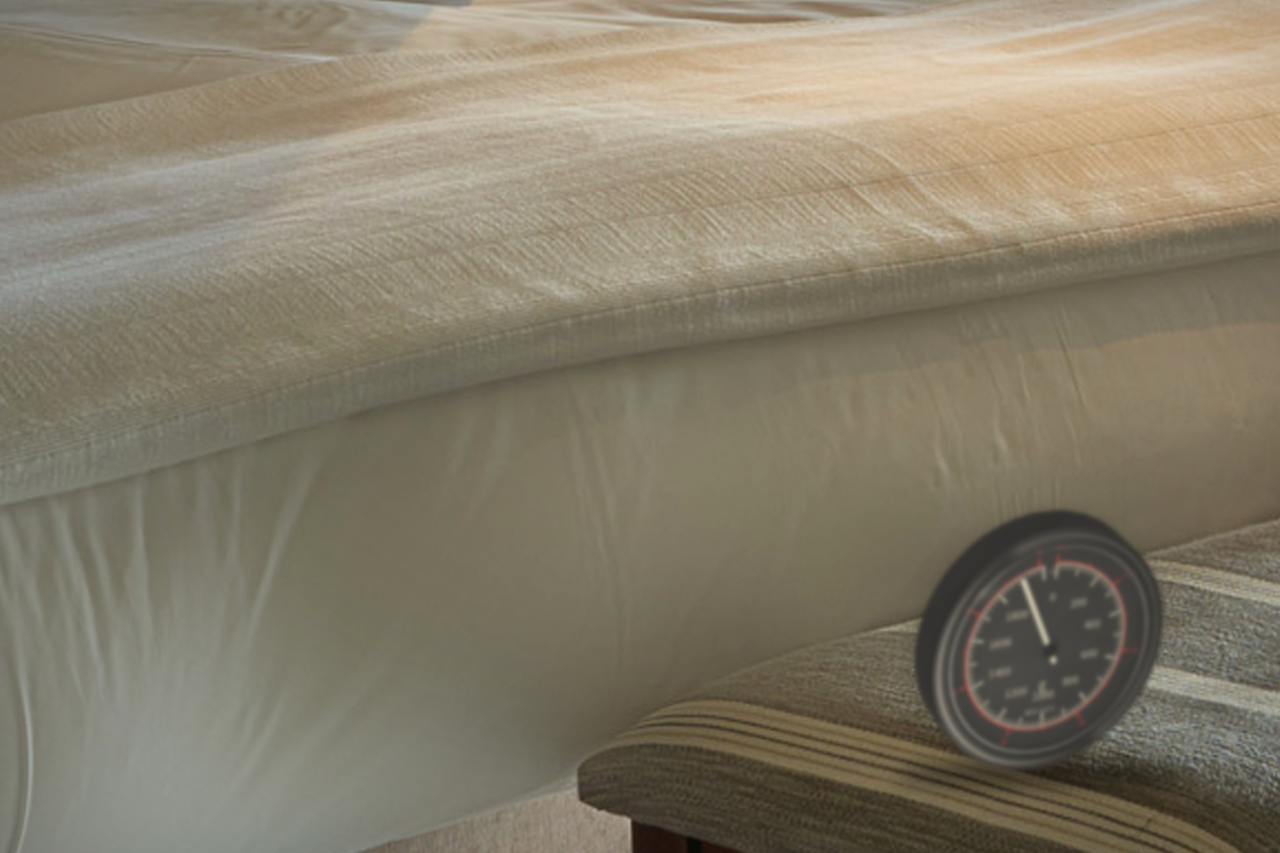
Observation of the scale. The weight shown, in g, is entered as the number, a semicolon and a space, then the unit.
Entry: 1900; g
